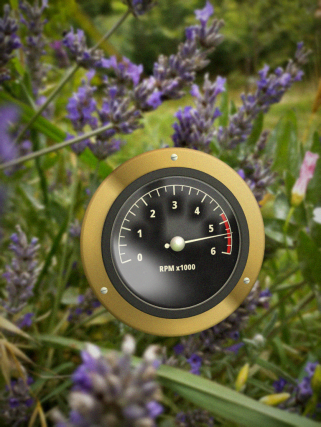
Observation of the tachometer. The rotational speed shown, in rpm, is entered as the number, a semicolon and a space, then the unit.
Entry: 5375; rpm
